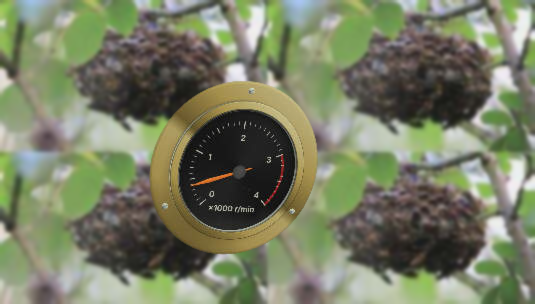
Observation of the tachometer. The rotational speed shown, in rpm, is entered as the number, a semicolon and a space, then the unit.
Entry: 400; rpm
